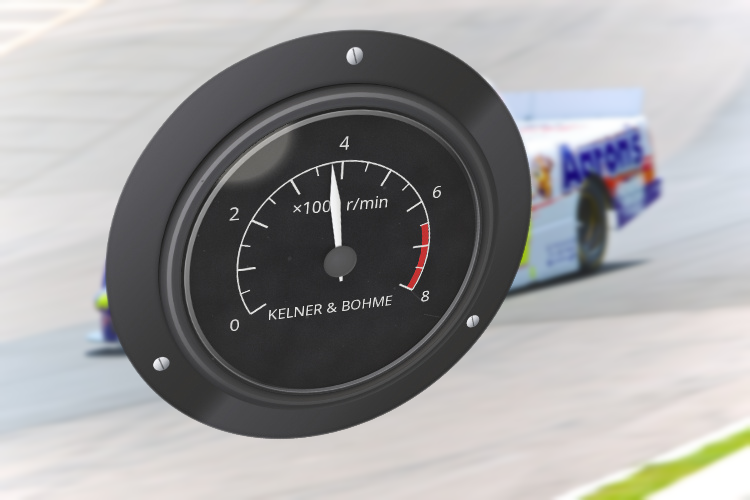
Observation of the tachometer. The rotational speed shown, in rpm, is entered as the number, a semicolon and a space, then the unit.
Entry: 3750; rpm
